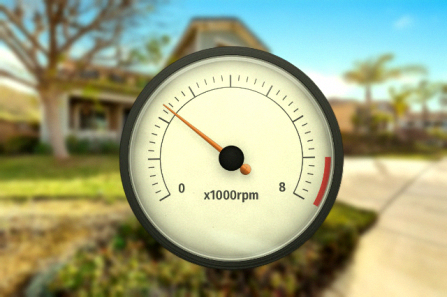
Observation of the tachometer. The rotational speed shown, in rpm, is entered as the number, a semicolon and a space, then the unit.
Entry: 2300; rpm
